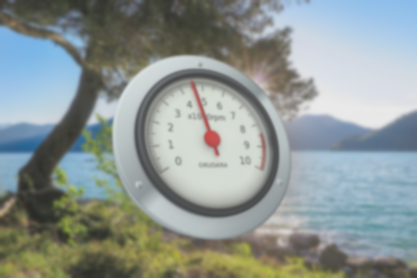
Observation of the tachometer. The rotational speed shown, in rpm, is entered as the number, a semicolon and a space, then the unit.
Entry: 4500; rpm
